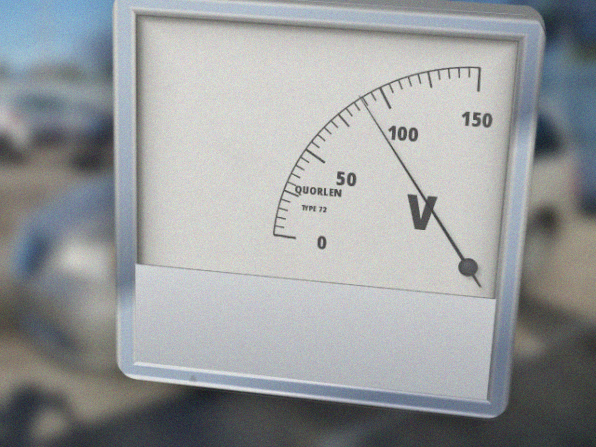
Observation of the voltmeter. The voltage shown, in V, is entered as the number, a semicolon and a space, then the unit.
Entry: 90; V
